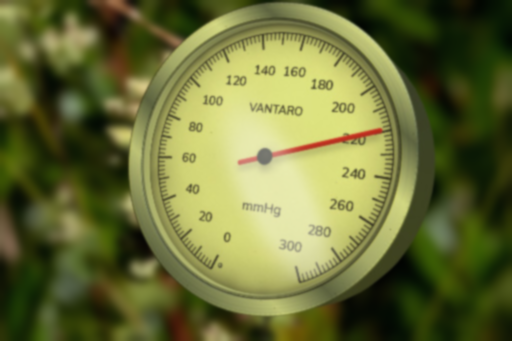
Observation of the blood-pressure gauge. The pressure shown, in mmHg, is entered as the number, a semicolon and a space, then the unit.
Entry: 220; mmHg
